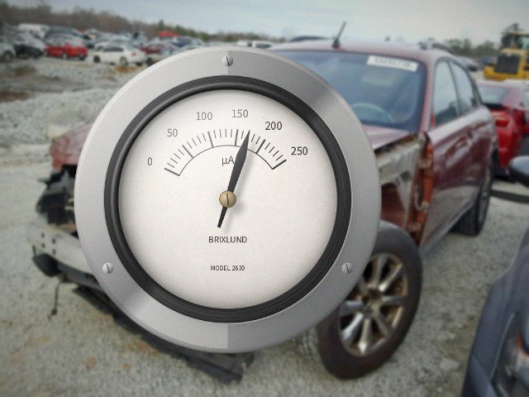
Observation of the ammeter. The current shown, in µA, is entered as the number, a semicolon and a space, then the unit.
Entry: 170; µA
